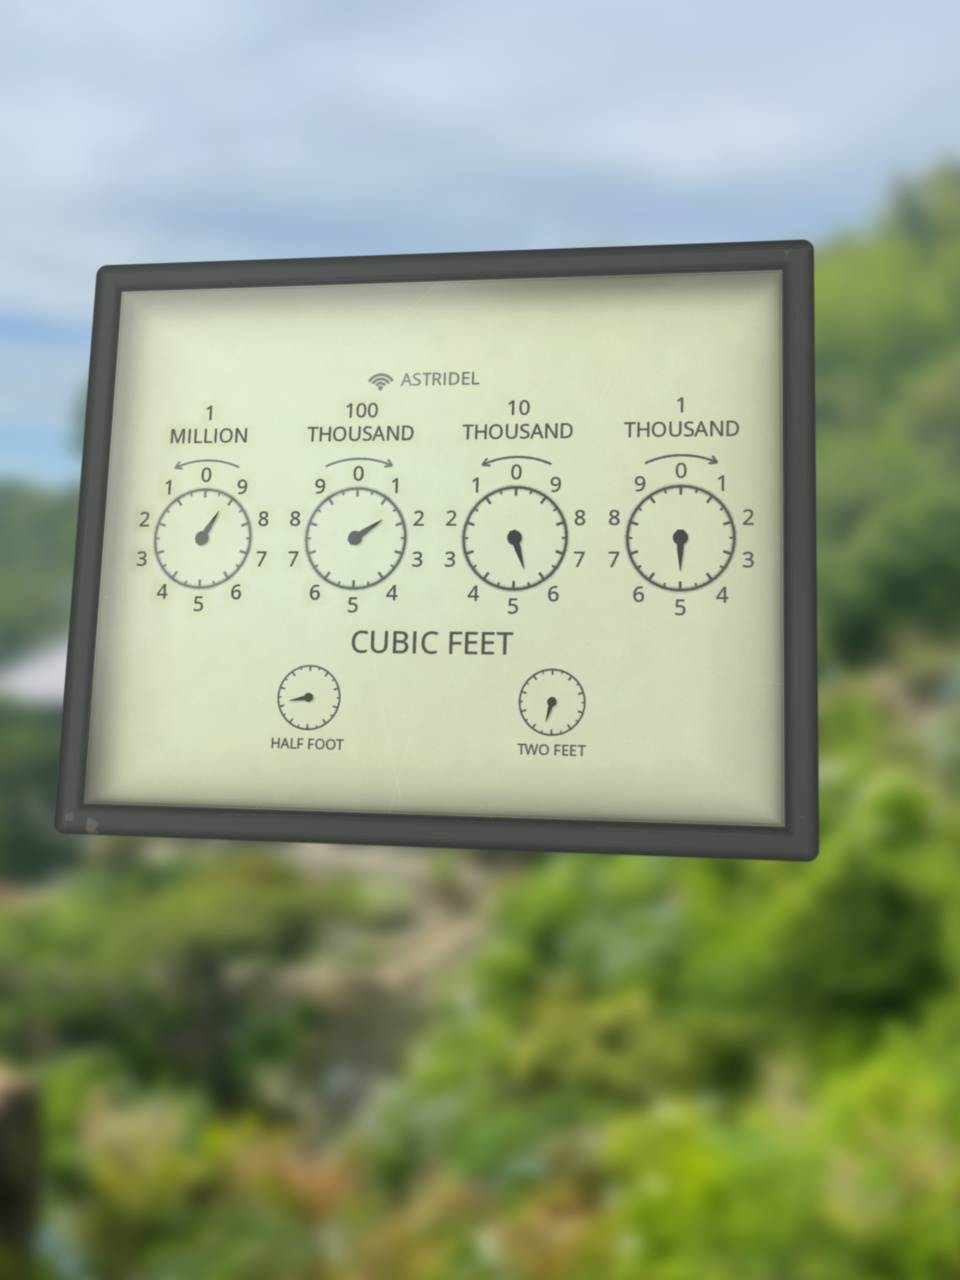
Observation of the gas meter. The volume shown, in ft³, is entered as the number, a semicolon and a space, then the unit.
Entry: 915500; ft³
